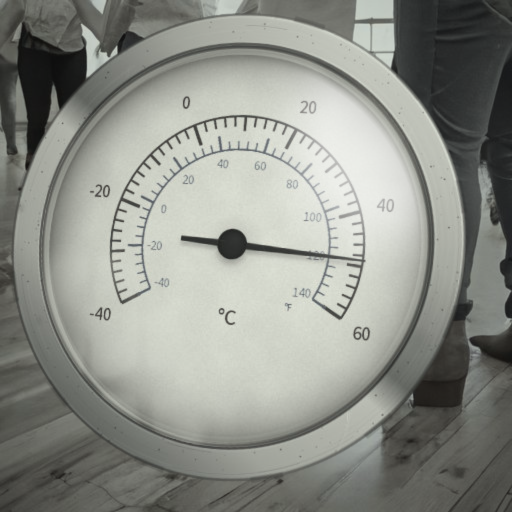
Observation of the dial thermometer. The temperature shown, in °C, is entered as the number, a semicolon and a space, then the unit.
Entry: 49; °C
